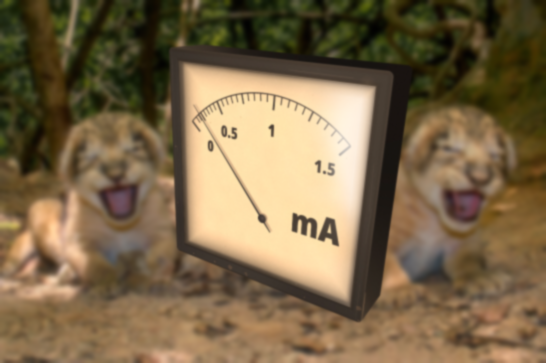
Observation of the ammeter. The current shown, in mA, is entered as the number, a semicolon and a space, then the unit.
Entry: 0.25; mA
